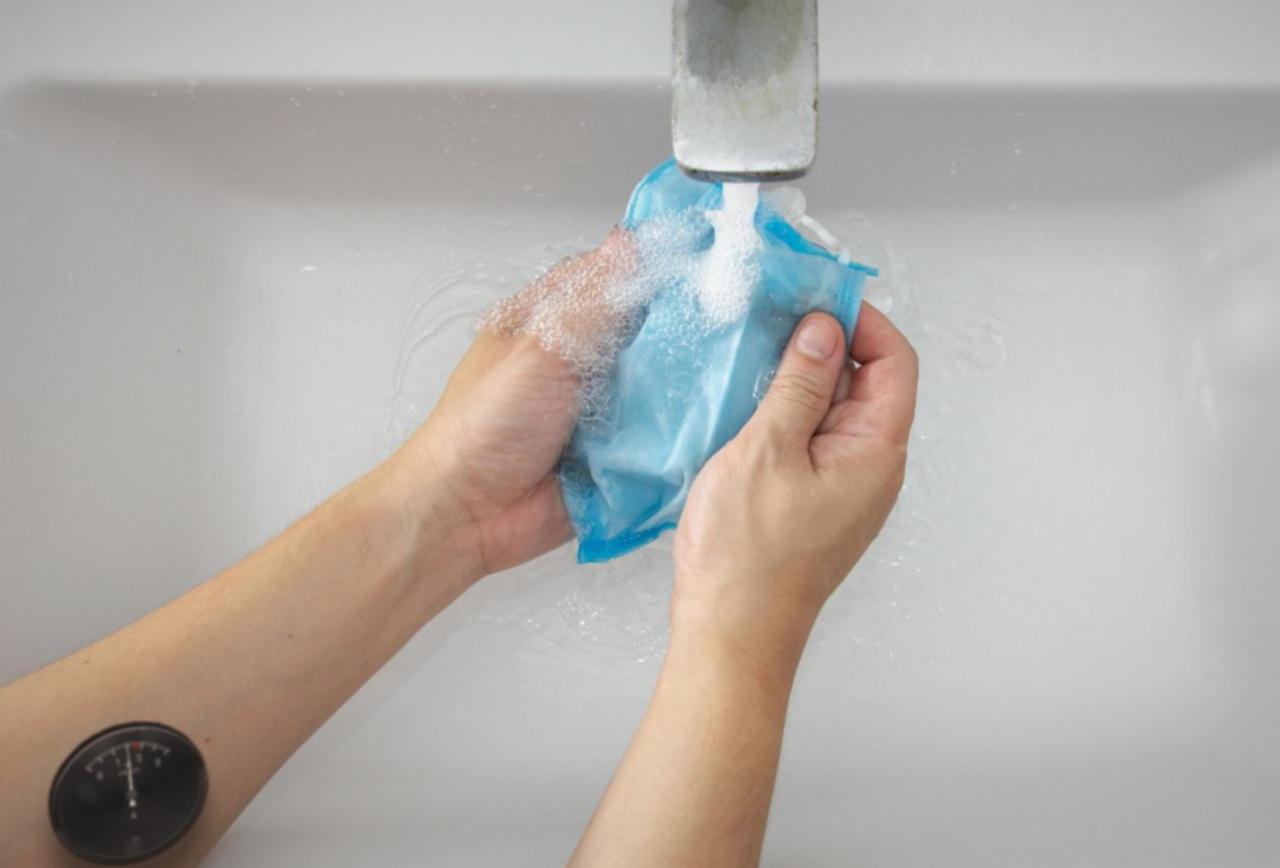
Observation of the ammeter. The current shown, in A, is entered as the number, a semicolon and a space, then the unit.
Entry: 1.5; A
